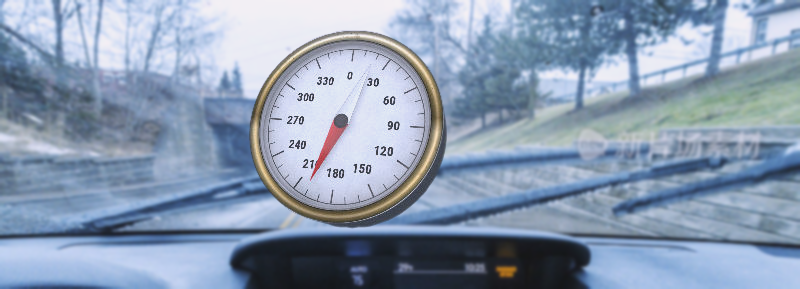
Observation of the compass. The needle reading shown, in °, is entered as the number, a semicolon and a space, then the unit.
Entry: 200; °
